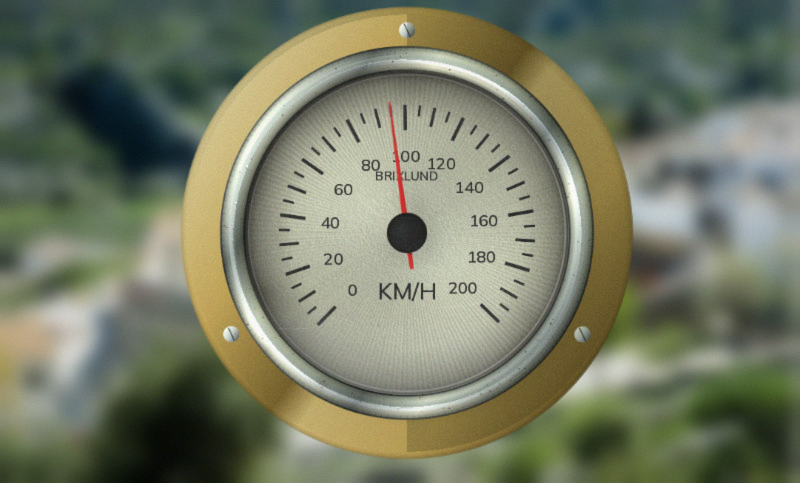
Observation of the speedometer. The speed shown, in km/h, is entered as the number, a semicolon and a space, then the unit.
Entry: 95; km/h
